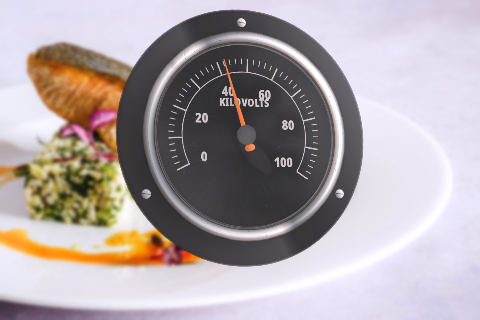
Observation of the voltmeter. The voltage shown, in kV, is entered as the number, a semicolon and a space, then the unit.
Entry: 42; kV
